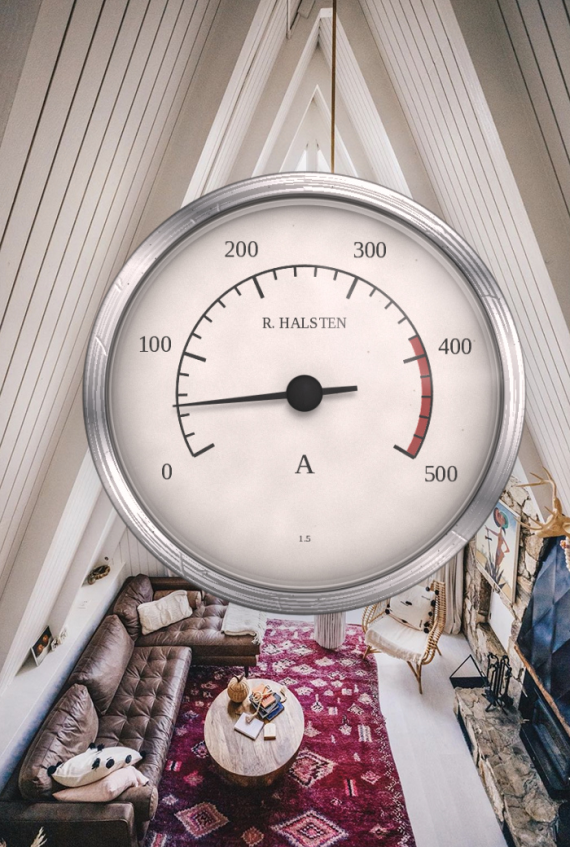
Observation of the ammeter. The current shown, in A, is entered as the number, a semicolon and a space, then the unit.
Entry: 50; A
